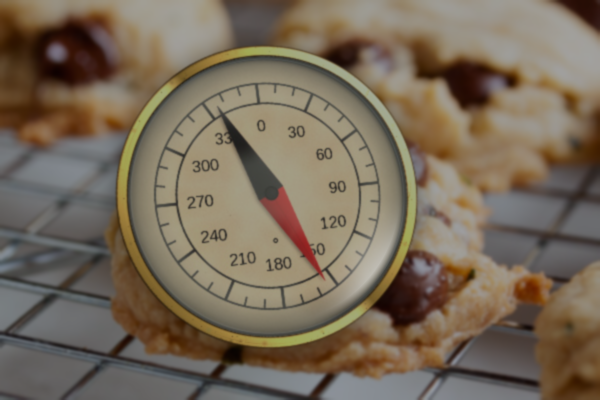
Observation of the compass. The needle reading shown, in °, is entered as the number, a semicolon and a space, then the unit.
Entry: 155; °
